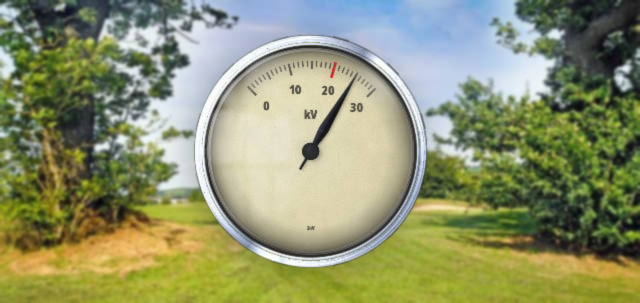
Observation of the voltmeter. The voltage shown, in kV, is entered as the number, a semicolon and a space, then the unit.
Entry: 25; kV
